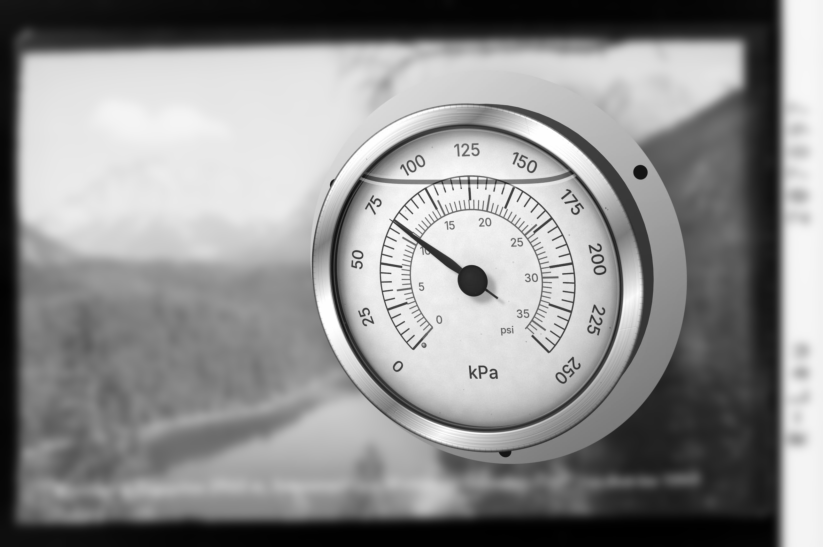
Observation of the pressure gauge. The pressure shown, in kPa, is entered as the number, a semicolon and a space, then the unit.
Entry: 75; kPa
